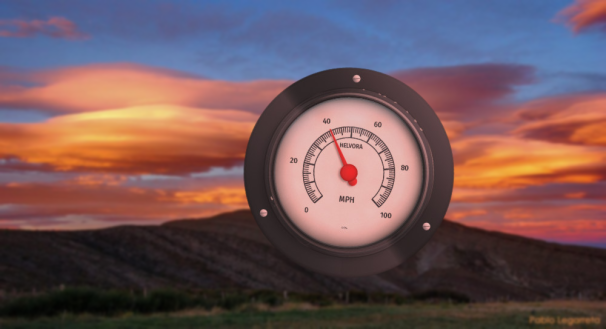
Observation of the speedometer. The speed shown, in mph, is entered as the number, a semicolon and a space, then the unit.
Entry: 40; mph
